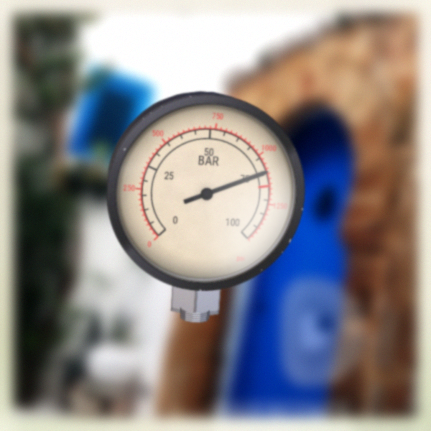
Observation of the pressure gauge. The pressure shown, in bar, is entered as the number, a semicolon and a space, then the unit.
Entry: 75; bar
